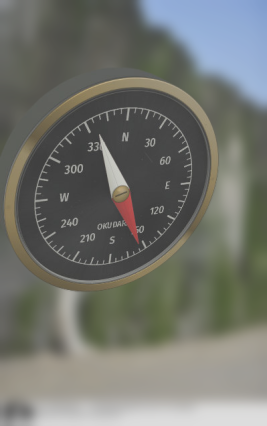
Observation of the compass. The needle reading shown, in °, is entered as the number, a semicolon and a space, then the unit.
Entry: 155; °
